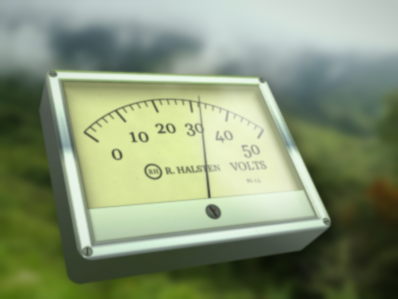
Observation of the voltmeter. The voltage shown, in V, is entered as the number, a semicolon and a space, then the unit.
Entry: 32; V
